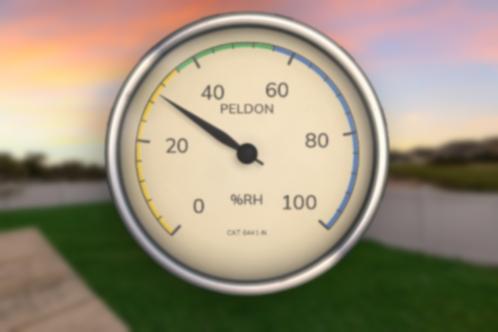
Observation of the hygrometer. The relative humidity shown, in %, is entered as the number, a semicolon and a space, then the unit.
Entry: 30; %
